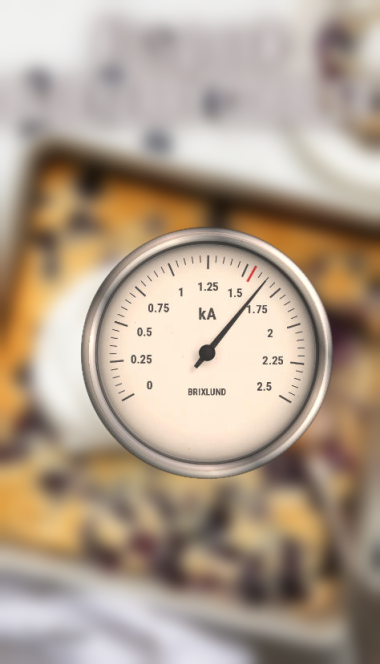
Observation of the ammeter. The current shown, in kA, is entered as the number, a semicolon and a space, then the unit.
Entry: 1.65; kA
